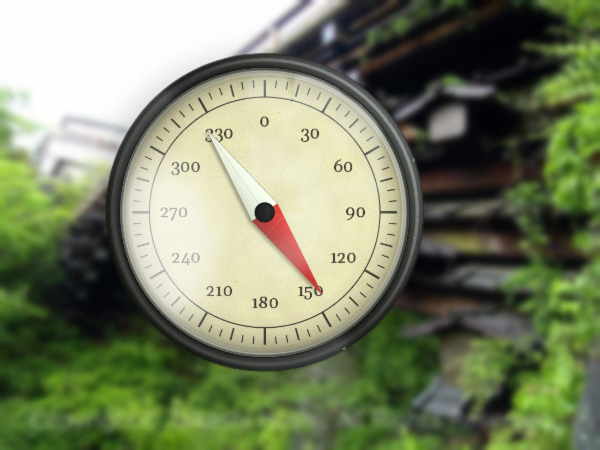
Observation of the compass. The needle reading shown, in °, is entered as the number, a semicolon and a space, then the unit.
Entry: 145; °
